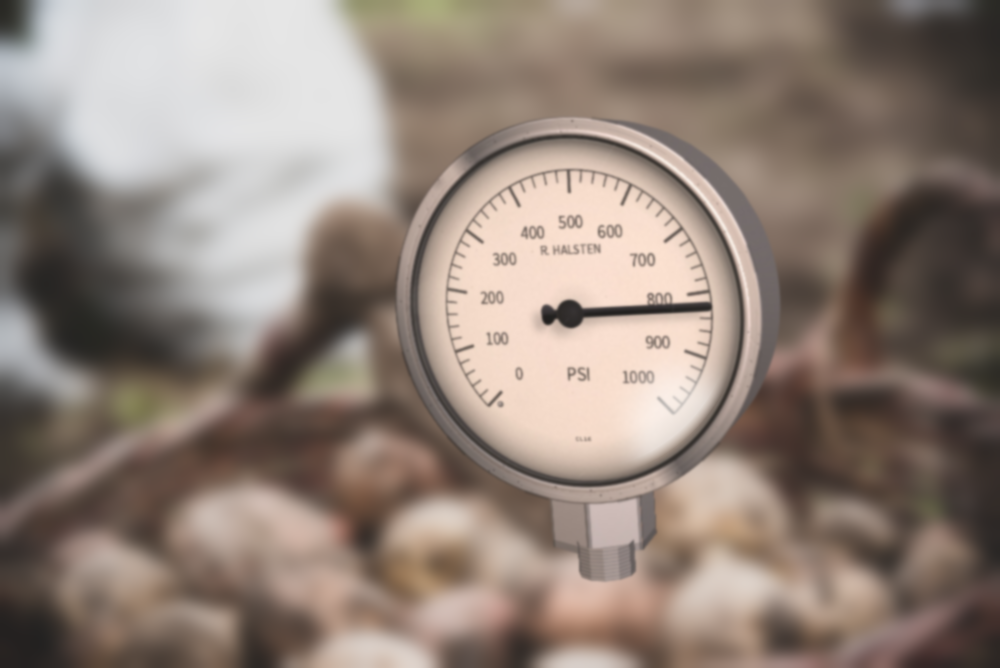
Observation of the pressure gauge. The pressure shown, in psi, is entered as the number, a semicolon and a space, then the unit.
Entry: 820; psi
